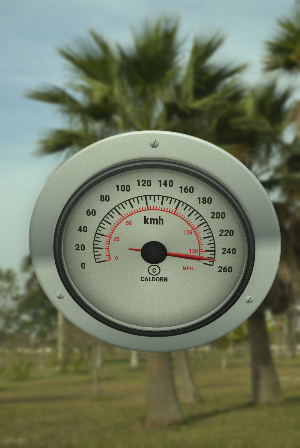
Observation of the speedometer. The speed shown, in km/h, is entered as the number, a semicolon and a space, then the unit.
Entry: 250; km/h
